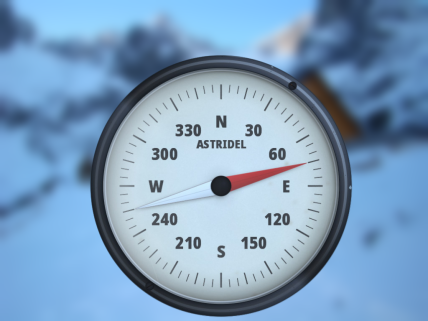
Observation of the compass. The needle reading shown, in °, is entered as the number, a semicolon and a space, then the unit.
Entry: 75; °
